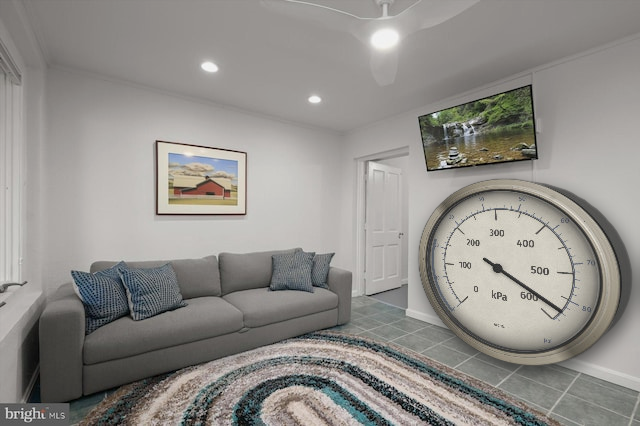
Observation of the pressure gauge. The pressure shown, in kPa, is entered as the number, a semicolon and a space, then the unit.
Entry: 575; kPa
